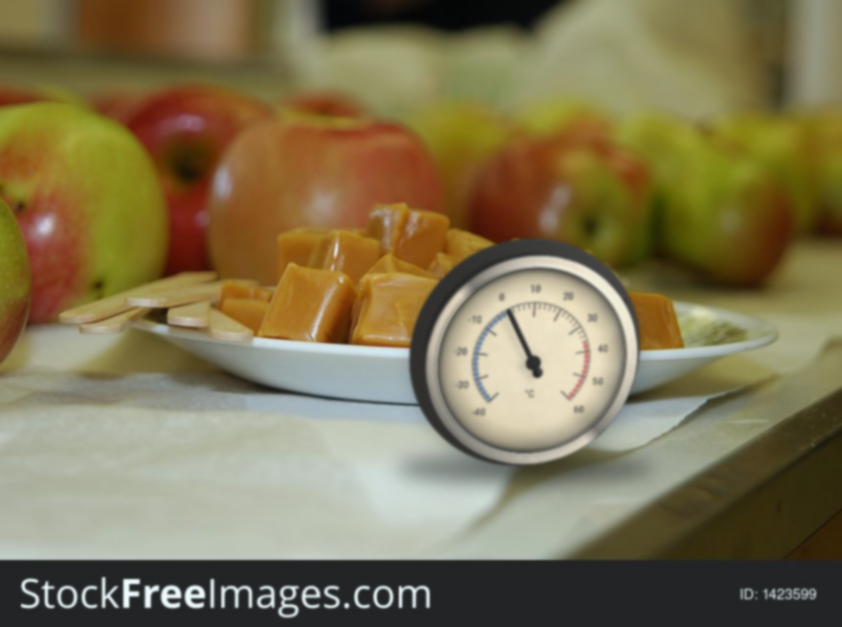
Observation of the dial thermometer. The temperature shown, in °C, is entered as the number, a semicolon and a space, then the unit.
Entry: 0; °C
